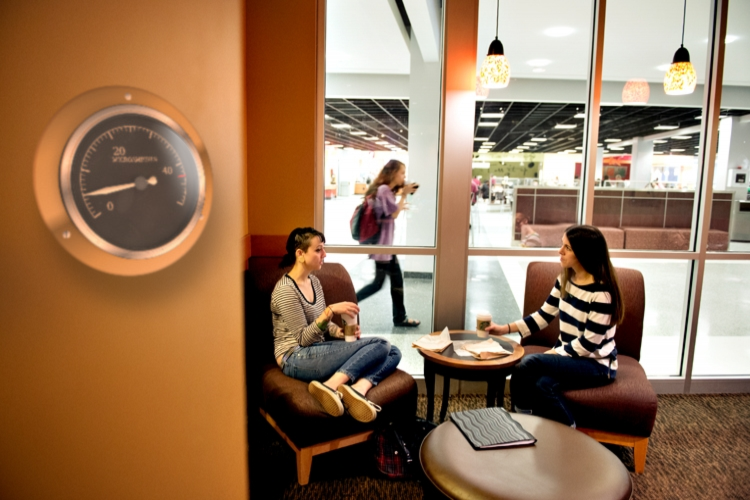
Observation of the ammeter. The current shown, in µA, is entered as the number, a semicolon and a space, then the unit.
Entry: 5; µA
